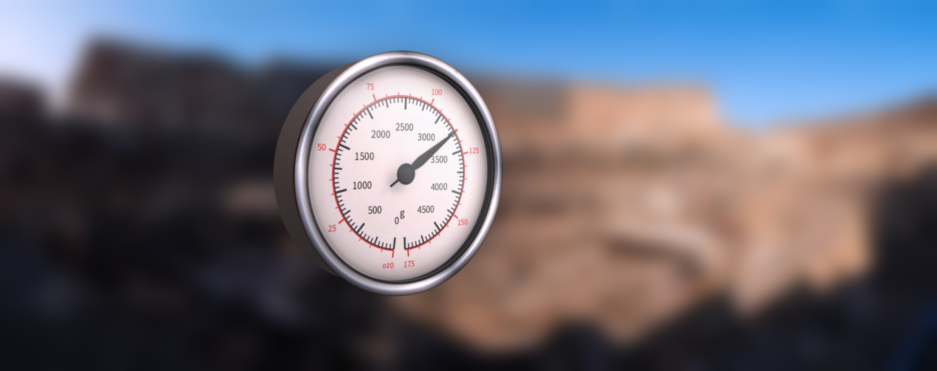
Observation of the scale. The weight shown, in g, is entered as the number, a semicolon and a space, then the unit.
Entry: 3250; g
